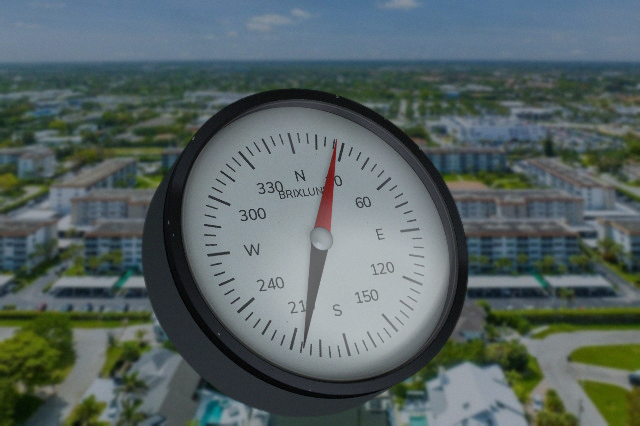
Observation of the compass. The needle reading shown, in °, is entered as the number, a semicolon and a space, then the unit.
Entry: 25; °
